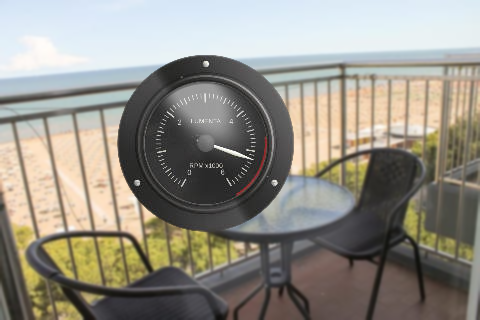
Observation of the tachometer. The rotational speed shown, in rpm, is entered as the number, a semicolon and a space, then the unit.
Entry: 5200; rpm
